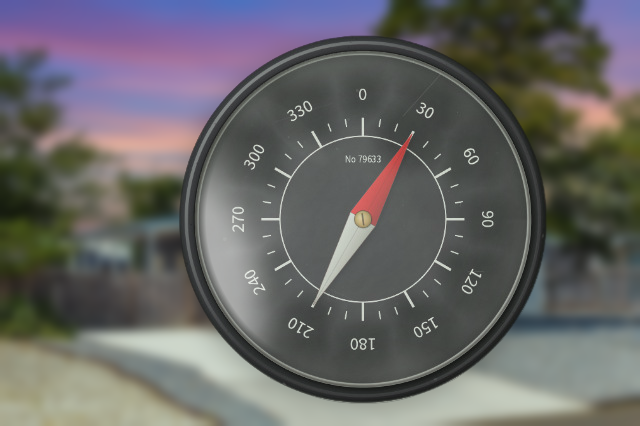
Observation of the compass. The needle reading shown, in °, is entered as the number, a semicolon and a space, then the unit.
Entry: 30; °
